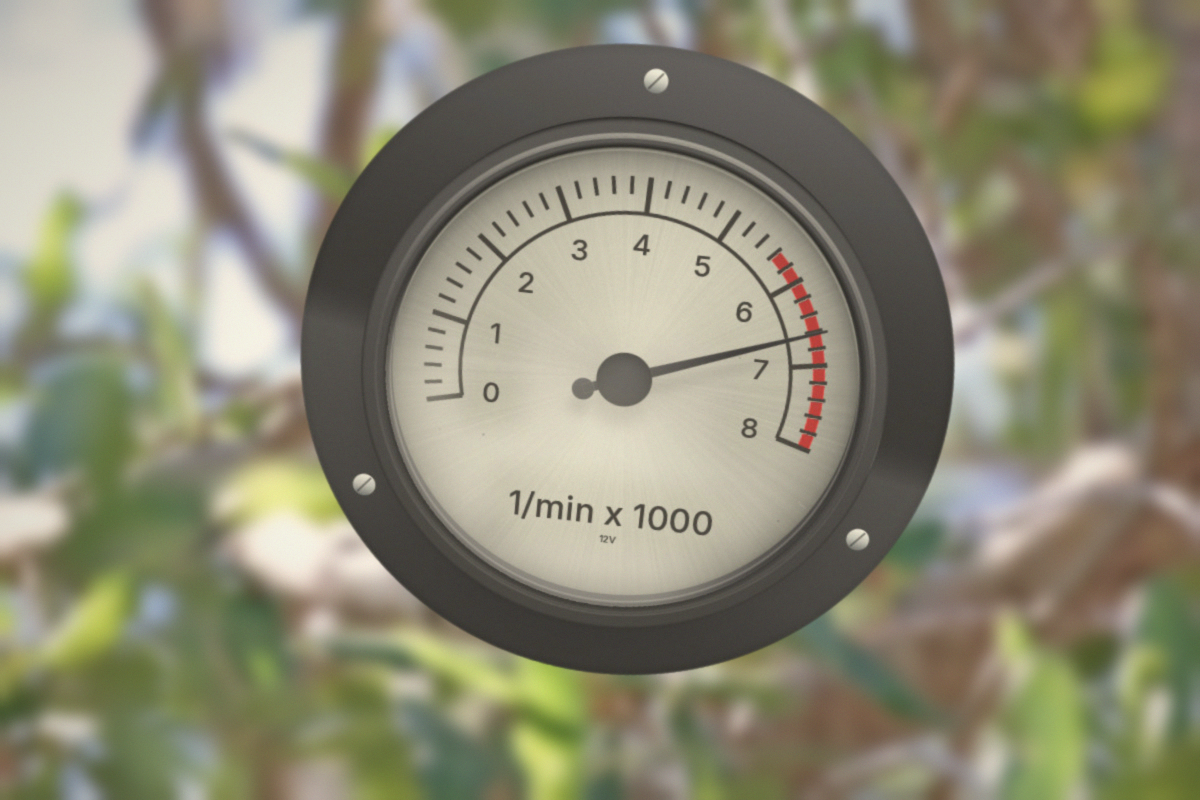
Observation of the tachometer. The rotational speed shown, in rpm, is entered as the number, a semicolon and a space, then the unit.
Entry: 6600; rpm
